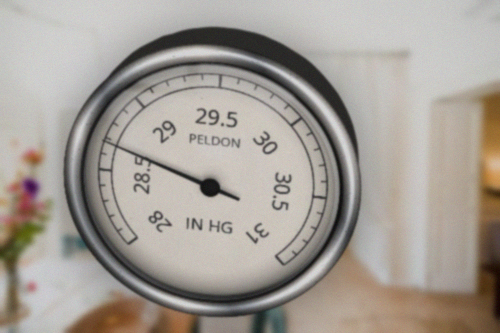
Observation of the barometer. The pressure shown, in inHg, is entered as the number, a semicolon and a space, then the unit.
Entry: 28.7; inHg
